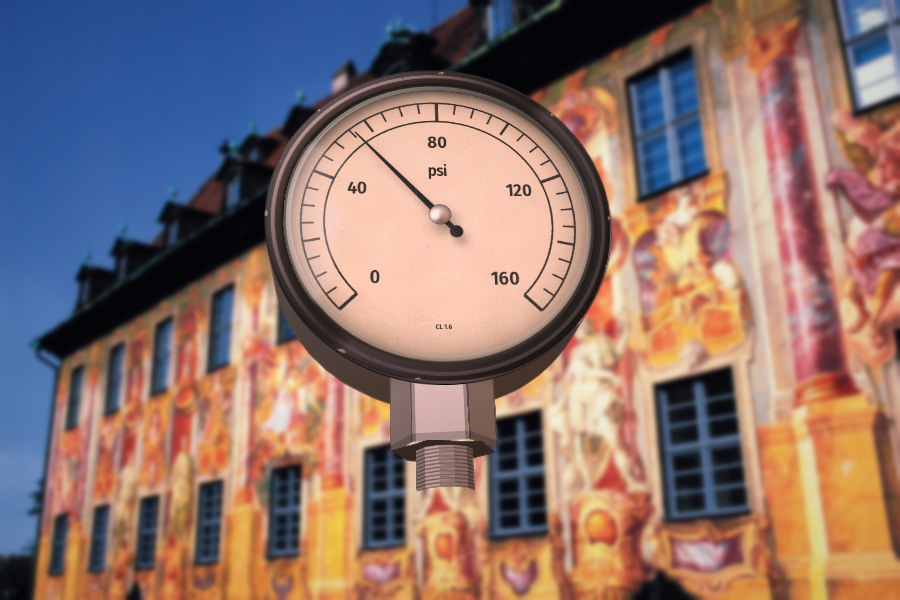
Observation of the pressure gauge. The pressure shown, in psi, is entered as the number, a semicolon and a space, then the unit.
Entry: 55; psi
